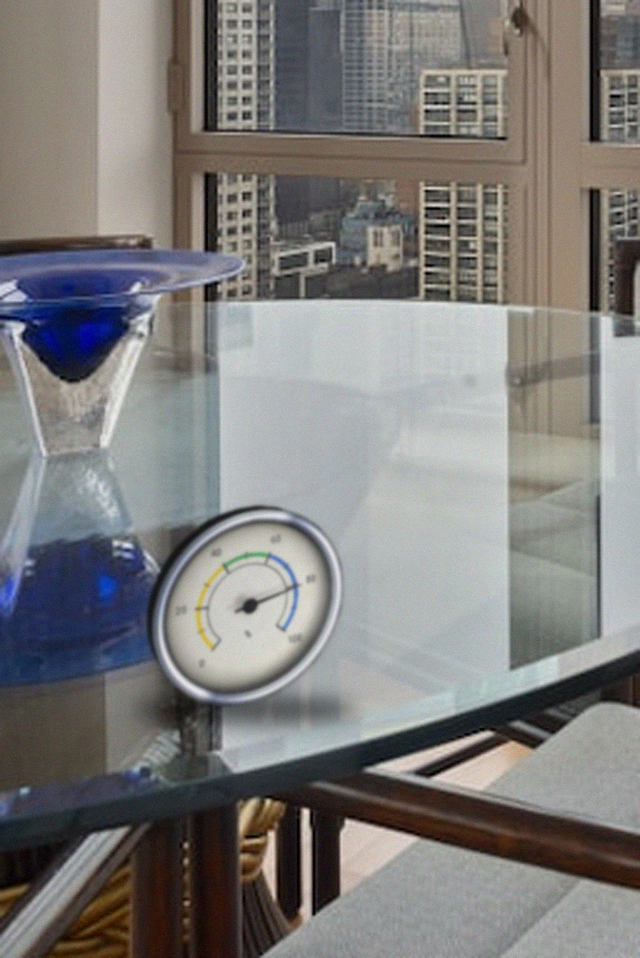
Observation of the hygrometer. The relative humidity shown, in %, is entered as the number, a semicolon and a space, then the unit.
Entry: 80; %
